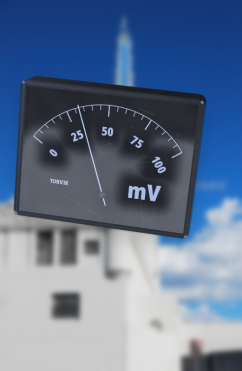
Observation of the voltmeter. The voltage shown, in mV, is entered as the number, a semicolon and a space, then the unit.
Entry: 32.5; mV
